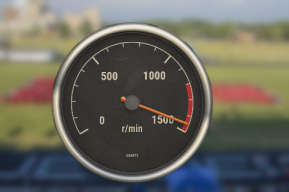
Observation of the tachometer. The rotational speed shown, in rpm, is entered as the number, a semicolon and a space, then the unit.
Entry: 1450; rpm
